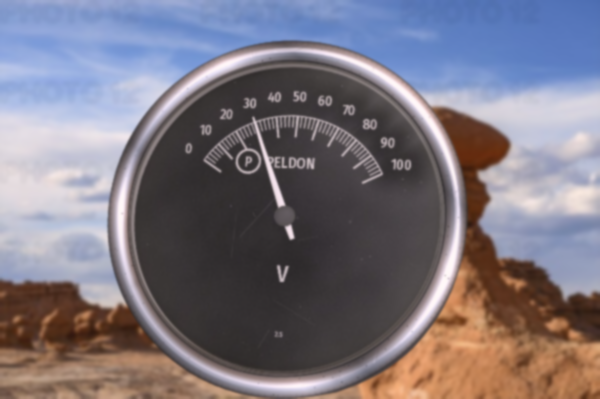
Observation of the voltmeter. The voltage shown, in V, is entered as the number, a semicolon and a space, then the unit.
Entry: 30; V
